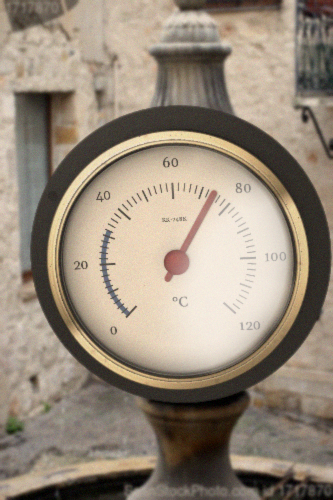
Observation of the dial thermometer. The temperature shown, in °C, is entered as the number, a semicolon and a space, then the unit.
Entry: 74; °C
